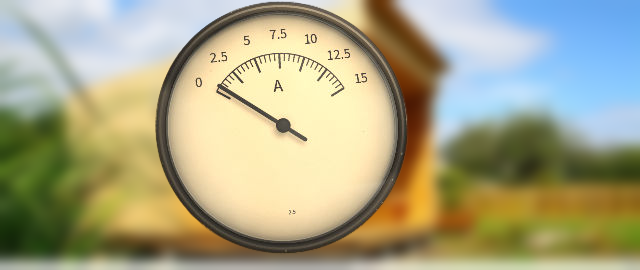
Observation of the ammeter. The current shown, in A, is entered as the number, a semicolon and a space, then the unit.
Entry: 0.5; A
